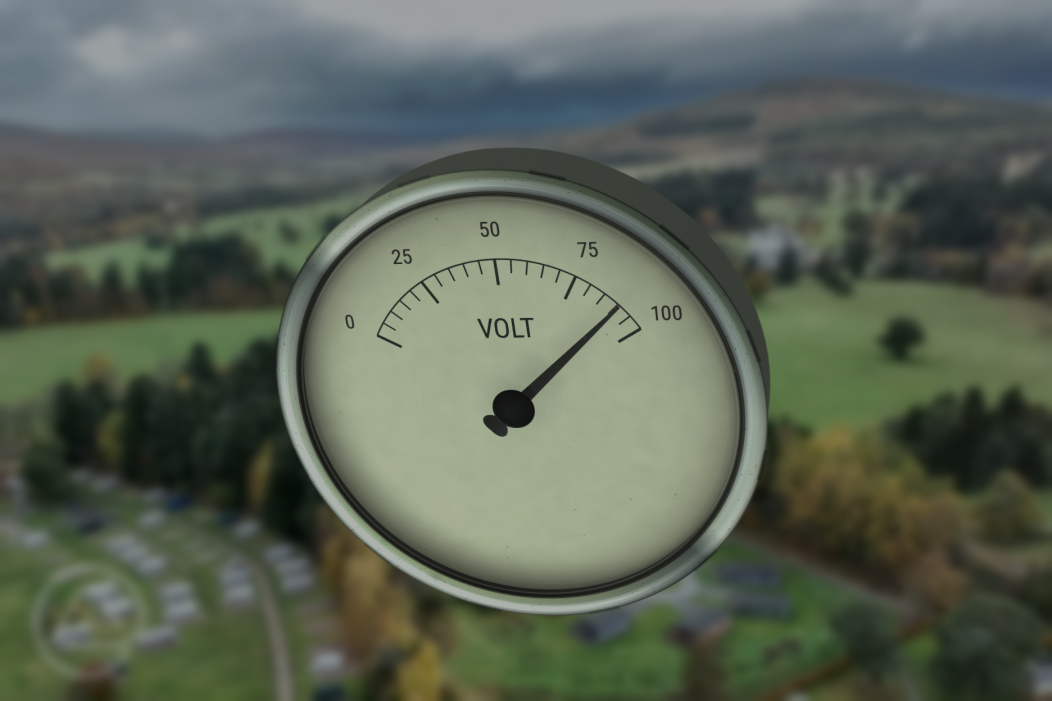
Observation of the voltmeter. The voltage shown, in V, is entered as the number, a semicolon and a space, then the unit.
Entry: 90; V
